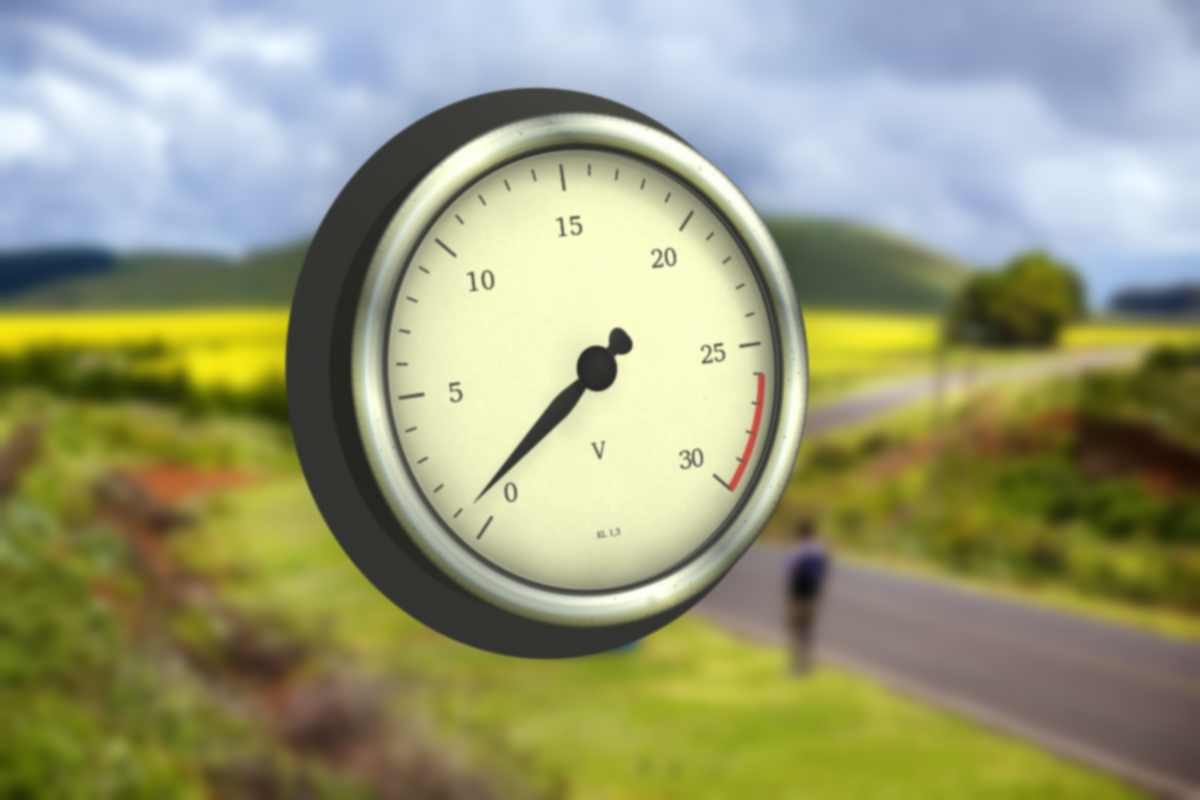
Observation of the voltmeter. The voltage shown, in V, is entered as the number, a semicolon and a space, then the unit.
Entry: 1; V
